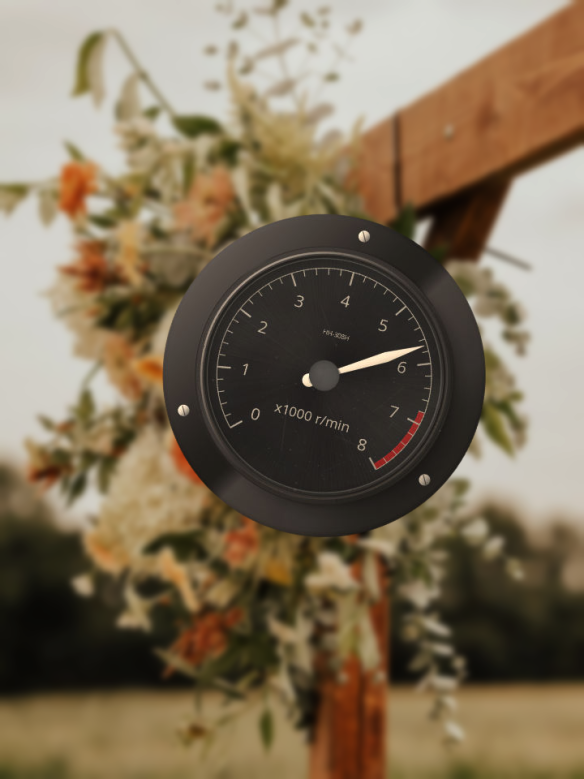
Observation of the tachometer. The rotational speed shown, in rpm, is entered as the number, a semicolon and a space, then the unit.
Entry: 5700; rpm
